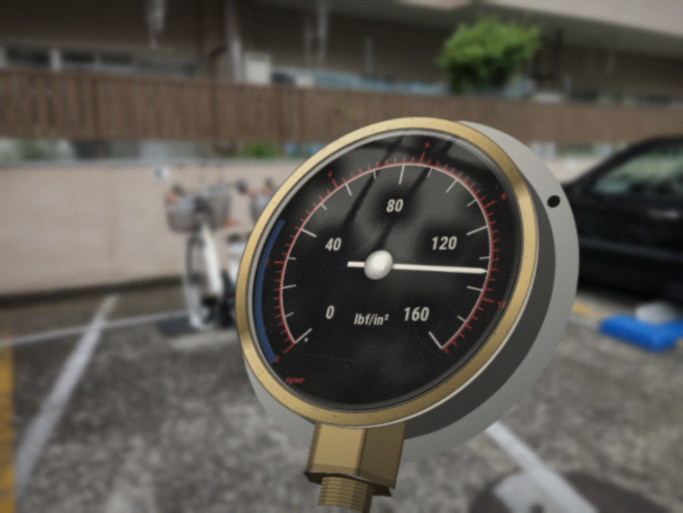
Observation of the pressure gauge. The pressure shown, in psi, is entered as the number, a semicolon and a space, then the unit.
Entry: 135; psi
